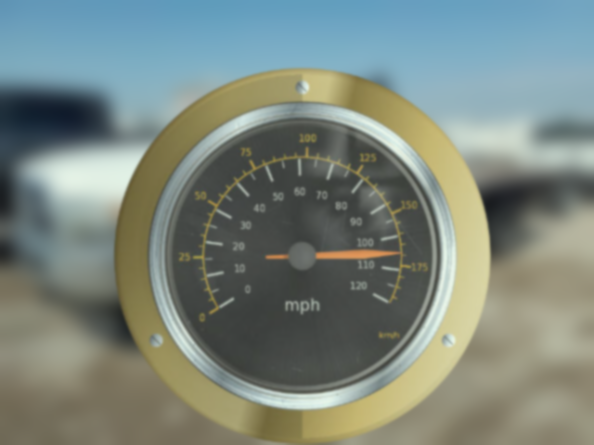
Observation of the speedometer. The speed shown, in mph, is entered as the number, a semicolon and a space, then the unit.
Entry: 105; mph
